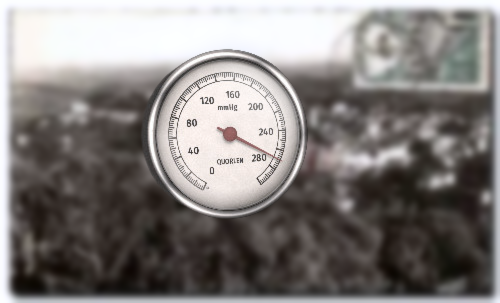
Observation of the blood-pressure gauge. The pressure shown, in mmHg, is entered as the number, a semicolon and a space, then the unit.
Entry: 270; mmHg
